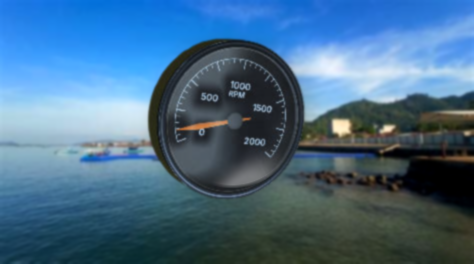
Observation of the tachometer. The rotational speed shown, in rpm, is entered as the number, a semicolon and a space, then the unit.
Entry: 100; rpm
